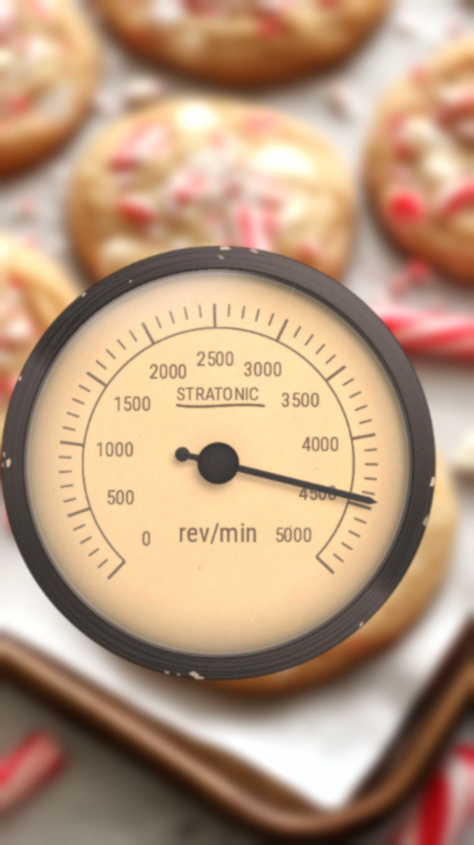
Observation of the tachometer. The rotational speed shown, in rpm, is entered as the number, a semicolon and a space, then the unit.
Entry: 4450; rpm
